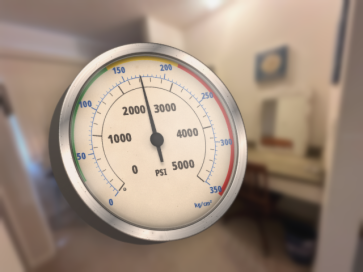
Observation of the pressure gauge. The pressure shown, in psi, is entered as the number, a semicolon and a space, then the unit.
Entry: 2400; psi
